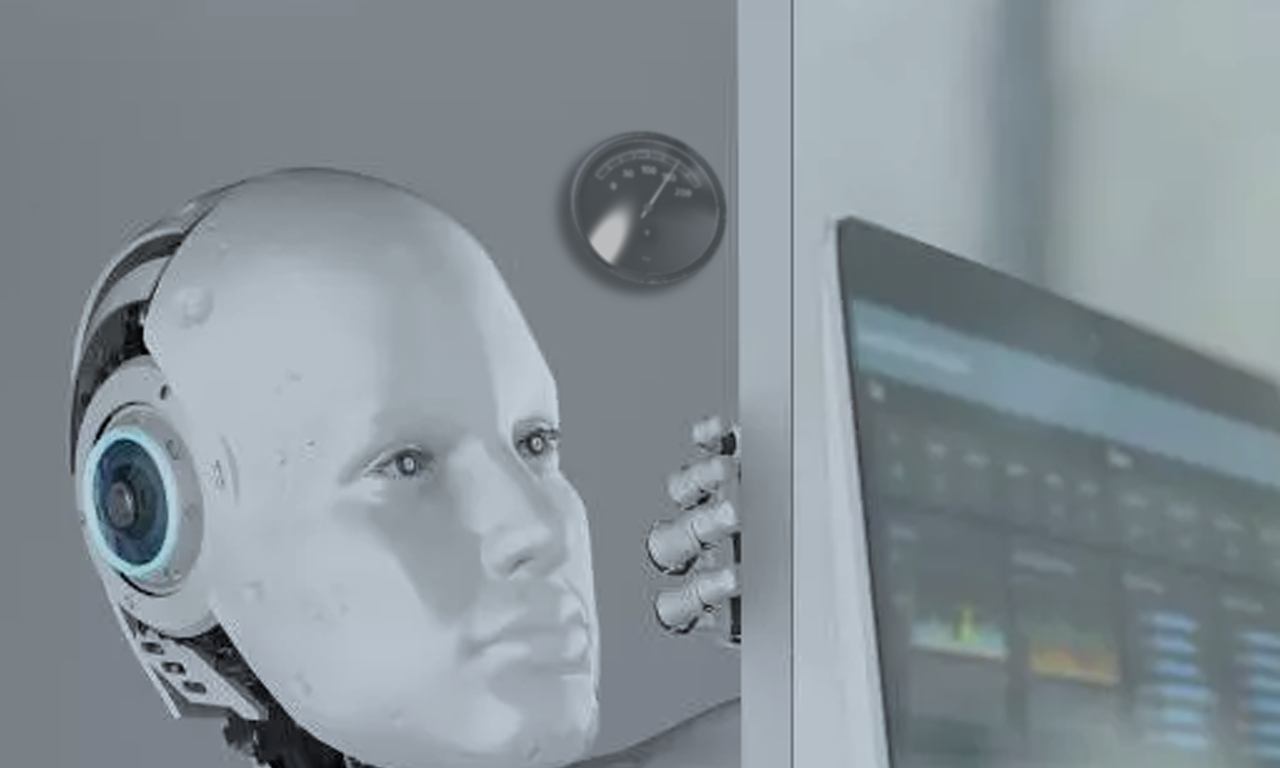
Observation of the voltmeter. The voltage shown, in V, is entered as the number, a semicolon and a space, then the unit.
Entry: 150; V
